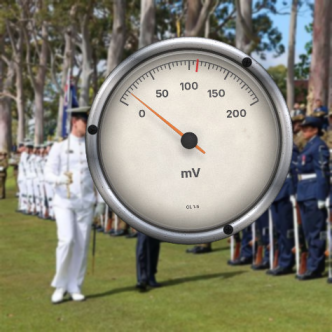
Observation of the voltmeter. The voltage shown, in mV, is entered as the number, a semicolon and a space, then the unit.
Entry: 15; mV
